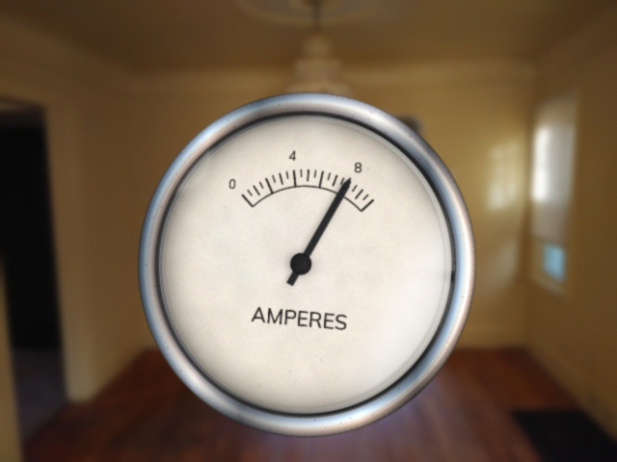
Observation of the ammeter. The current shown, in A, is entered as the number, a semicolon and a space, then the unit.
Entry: 8; A
